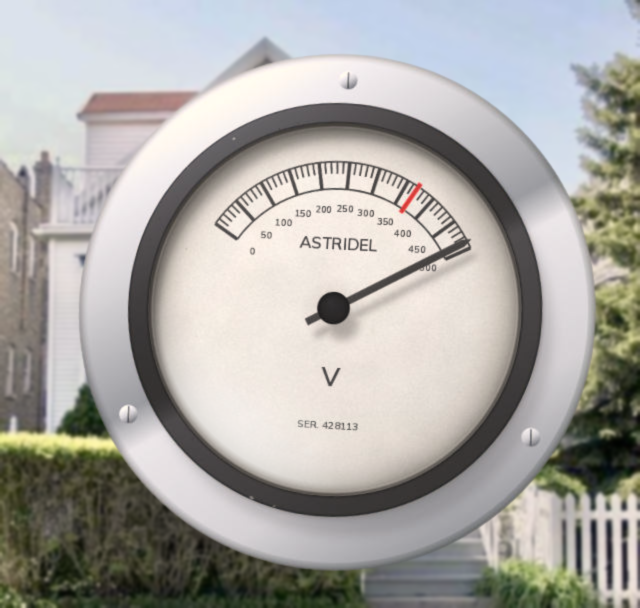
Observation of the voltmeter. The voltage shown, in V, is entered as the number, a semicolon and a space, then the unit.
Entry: 490; V
